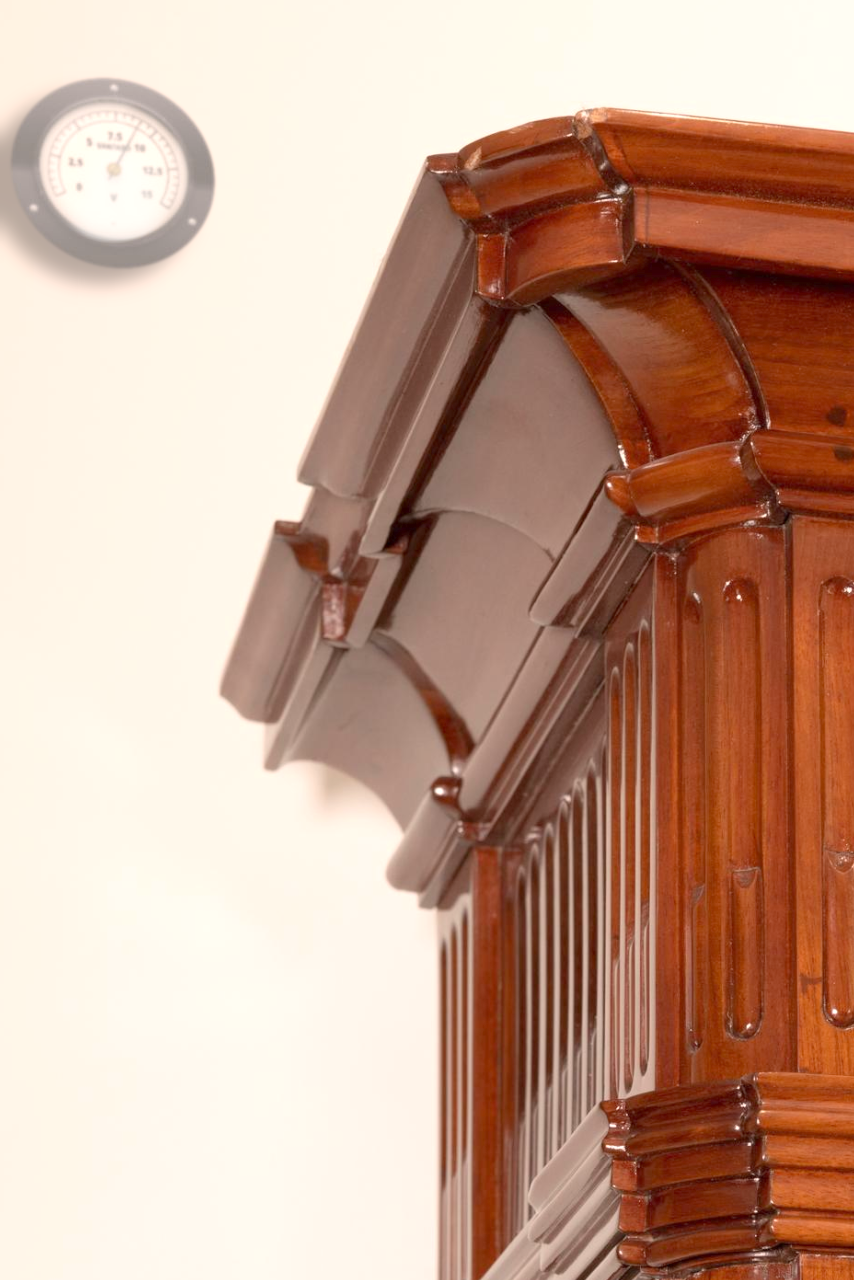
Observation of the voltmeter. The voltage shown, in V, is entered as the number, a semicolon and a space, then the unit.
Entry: 9; V
